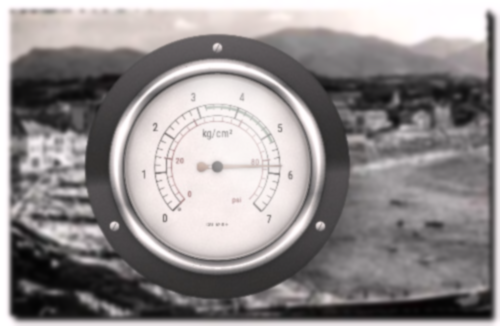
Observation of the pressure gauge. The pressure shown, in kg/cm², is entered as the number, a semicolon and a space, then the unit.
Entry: 5.8; kg/cm²
